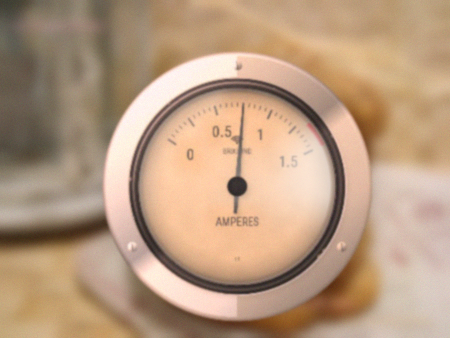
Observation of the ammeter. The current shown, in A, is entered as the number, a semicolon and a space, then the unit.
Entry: 0.75; A
